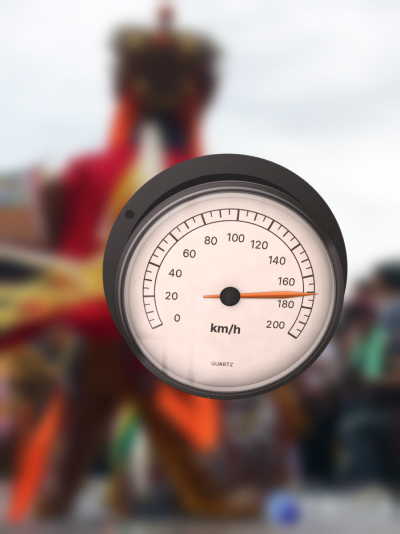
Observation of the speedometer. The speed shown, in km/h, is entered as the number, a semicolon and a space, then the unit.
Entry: 170; km/h
